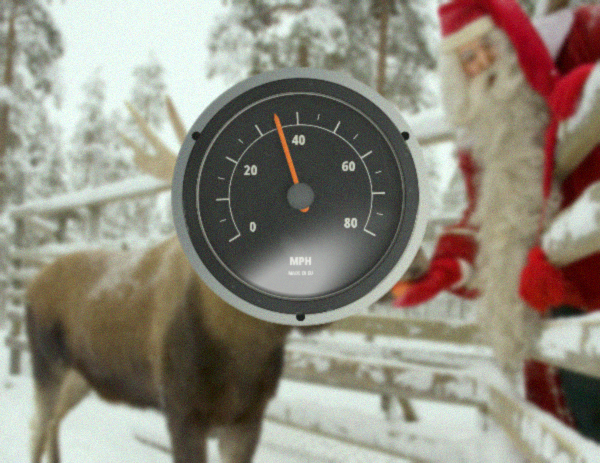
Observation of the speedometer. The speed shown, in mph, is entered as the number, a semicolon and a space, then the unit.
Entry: 35; mph
